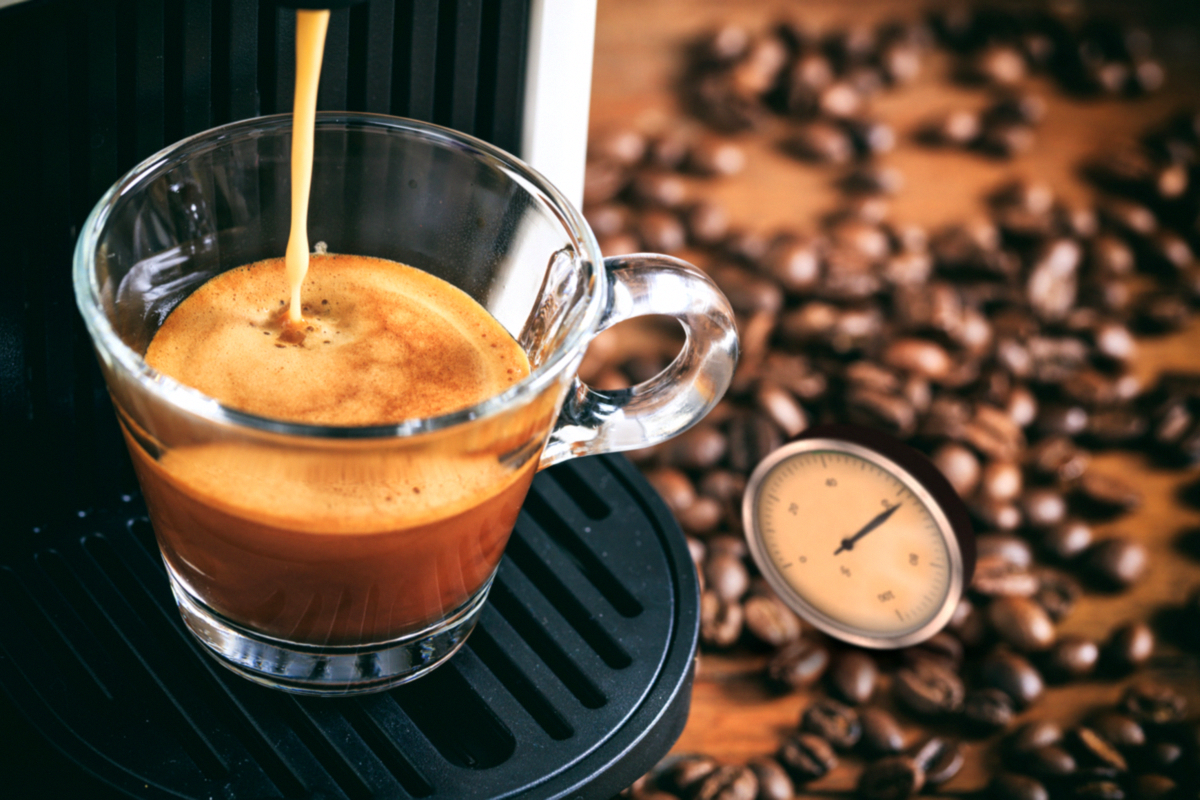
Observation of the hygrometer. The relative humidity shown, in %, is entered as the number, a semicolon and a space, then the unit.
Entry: 62; %
